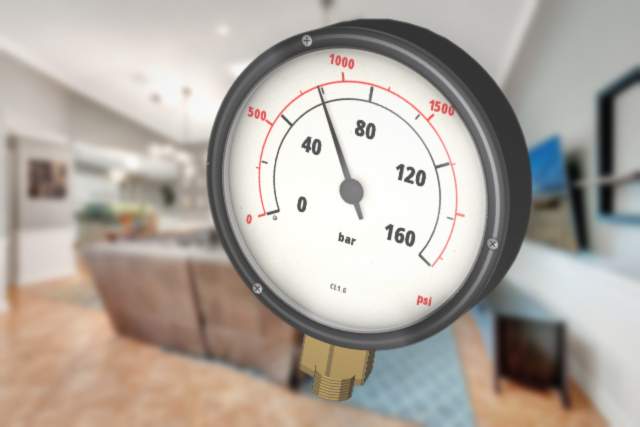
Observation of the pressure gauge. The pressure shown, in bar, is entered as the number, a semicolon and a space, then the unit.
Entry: 60; bar
